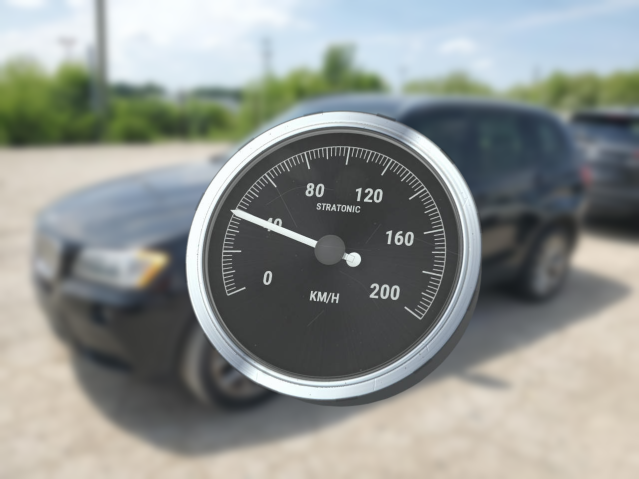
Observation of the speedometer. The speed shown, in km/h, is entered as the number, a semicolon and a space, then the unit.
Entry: 38; km/h
